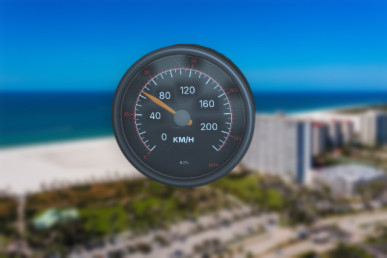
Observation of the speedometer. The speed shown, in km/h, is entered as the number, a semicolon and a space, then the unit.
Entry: 65; km/h
